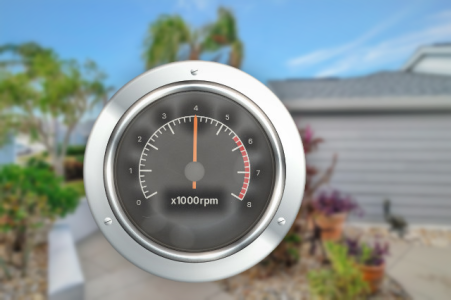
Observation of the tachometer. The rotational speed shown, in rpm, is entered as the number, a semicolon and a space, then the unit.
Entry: 4000; rpm
